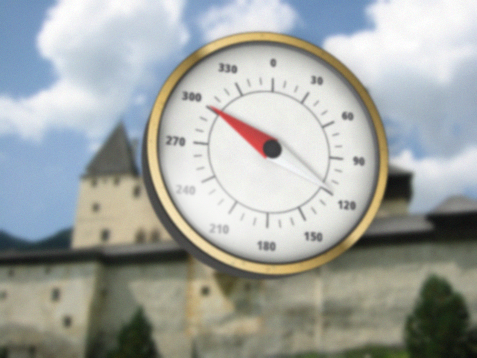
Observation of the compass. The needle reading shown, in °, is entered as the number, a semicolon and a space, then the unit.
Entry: 300; °
